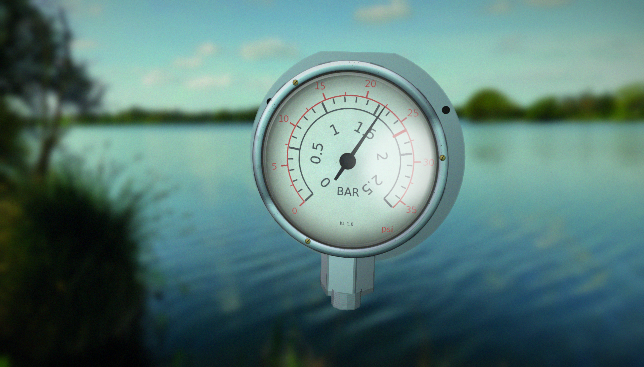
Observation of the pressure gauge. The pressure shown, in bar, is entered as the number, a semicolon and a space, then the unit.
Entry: 1.55; bar
